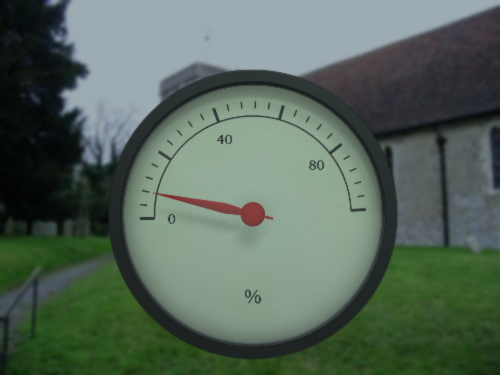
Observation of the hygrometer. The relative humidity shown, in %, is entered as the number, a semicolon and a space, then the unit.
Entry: 8; %
